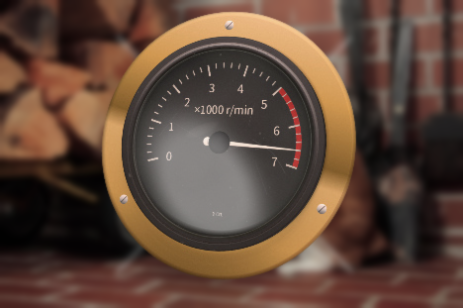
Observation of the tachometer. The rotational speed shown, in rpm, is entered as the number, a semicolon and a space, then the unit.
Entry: 6600; rpm
